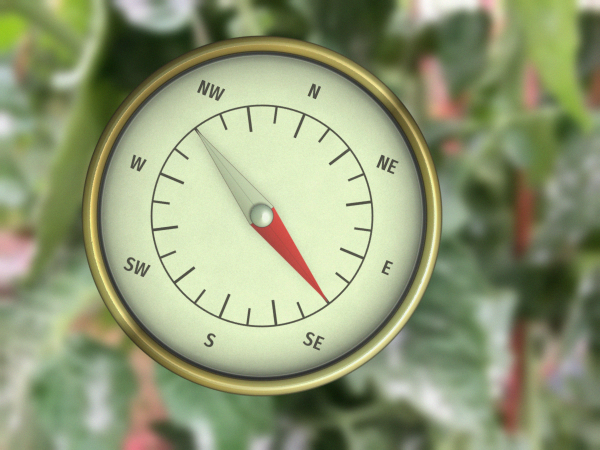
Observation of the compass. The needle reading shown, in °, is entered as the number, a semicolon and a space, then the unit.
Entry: 120; °
